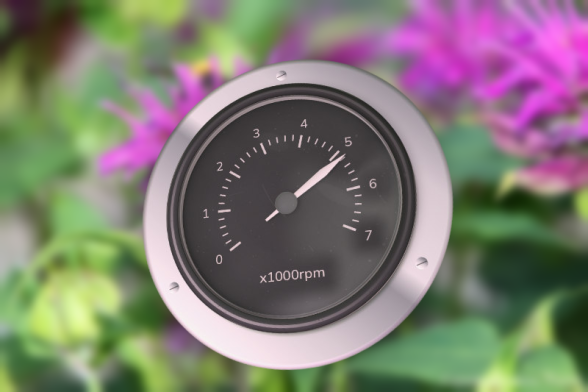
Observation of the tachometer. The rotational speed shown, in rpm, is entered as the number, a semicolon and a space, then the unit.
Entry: 5200; rpm
